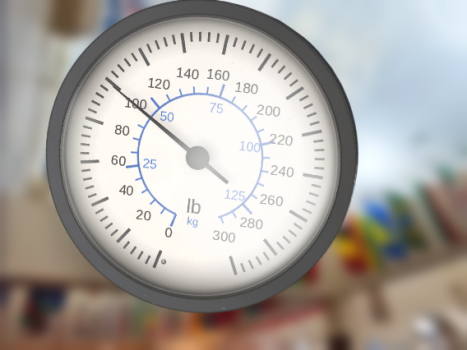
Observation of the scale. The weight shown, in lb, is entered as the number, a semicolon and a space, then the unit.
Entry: 100; lb
